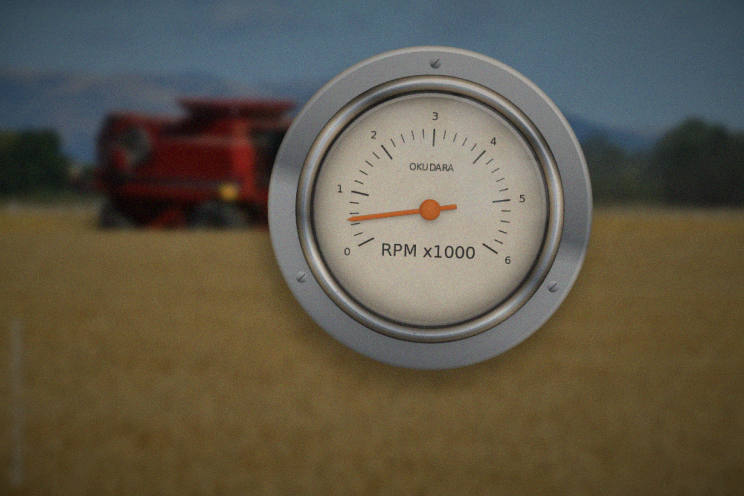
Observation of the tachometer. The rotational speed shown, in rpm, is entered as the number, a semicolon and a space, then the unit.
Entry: 500; rpm
